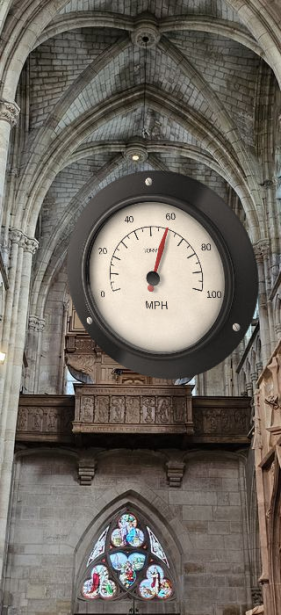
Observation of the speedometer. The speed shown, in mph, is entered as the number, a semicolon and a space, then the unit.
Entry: 60; mph
